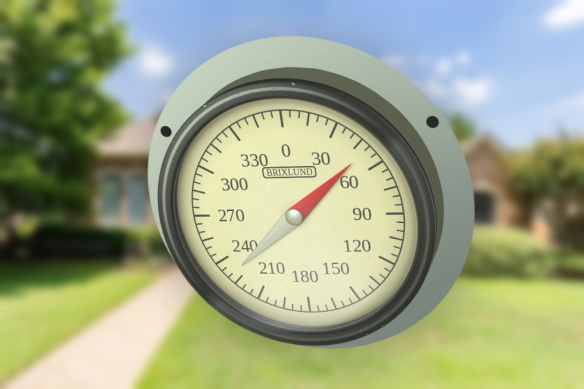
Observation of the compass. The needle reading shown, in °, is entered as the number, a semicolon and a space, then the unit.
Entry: 50; °
